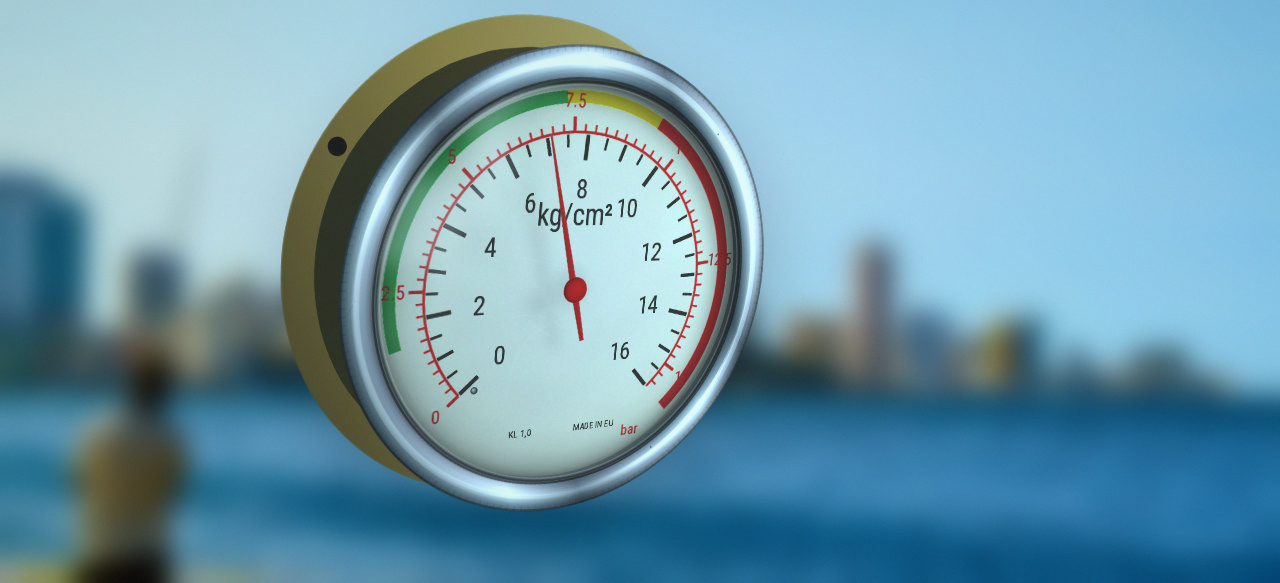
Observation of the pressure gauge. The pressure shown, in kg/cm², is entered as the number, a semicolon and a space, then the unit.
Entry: 7; kg/cm²
